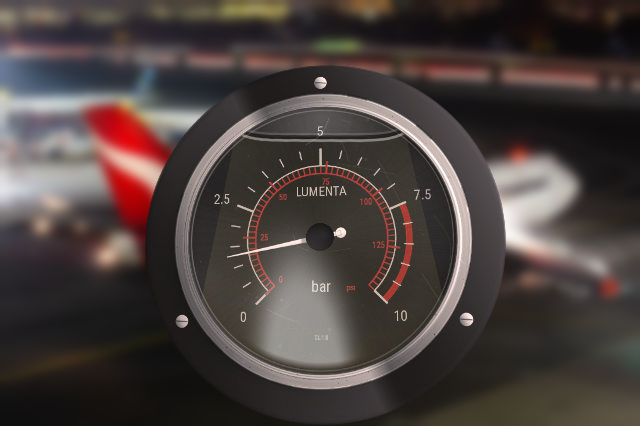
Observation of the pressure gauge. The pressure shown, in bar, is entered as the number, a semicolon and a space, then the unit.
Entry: 1.25; bar
